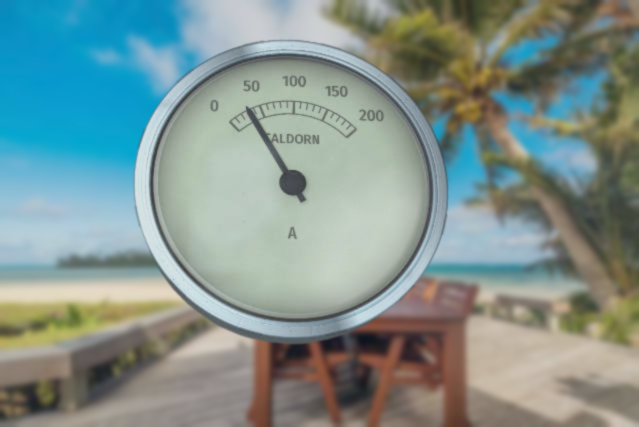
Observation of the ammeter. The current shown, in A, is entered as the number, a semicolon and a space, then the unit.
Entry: 30; A
